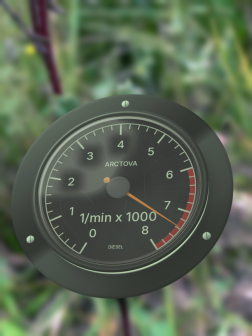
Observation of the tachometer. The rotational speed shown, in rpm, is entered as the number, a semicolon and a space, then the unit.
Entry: 7400; rpm
